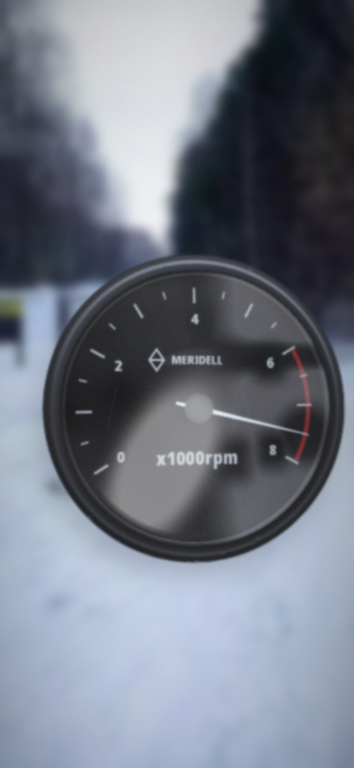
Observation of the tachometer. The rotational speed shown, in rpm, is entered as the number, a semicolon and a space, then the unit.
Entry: 7500; rpm
